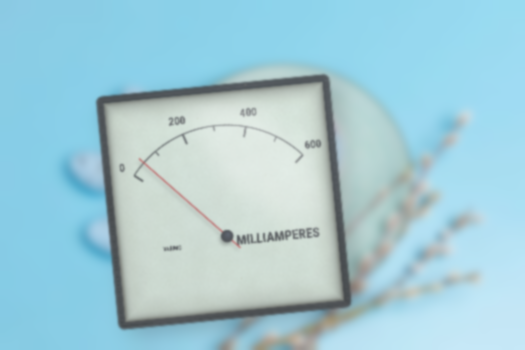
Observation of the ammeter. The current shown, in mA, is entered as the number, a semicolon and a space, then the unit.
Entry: 50; mA
